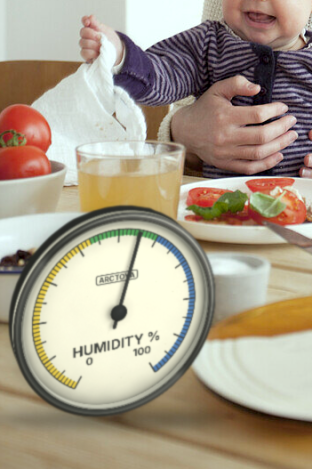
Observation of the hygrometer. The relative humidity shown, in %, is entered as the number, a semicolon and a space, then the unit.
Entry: 55; %
